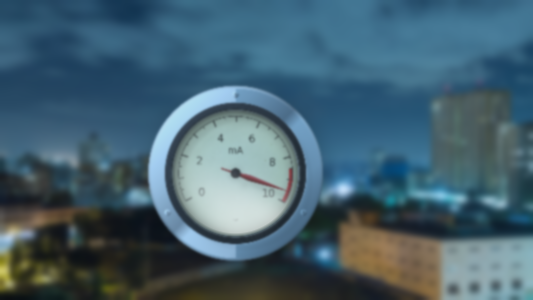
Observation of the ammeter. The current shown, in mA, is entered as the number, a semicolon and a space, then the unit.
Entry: 9.5; mA
